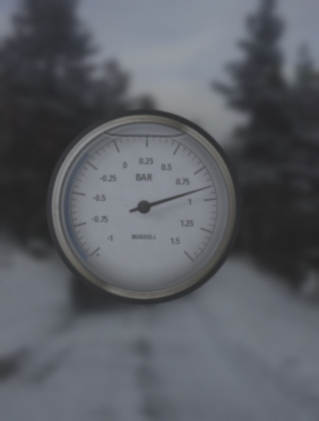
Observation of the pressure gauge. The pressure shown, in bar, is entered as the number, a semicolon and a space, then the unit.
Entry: 0.9; bar
